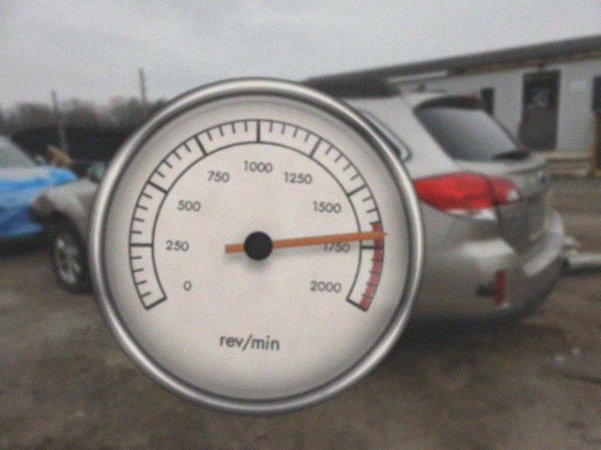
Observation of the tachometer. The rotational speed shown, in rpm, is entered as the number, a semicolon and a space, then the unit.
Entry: 1700; rpm
